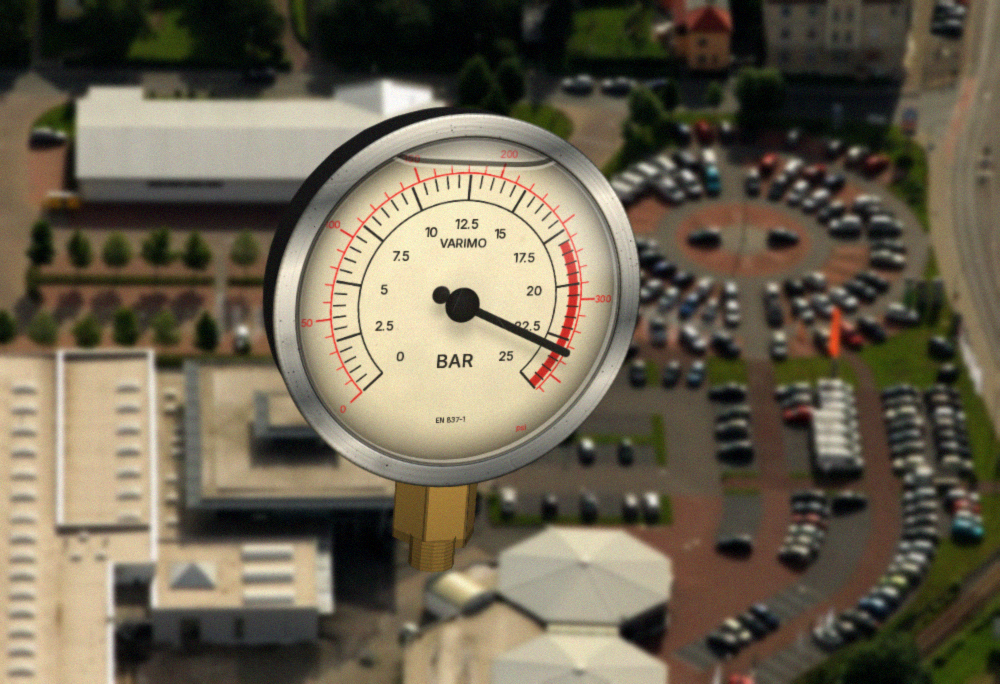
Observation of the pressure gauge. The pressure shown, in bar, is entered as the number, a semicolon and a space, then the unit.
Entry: 23; bar
